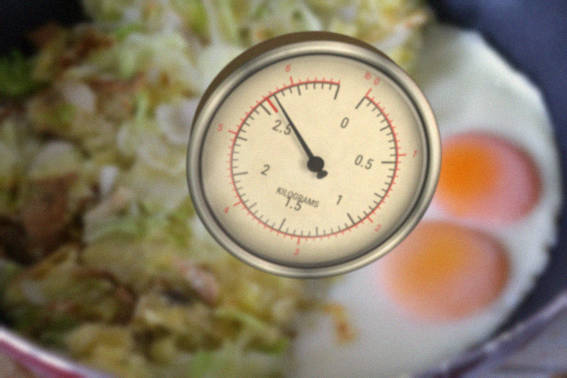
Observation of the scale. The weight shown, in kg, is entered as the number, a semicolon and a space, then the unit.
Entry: 2.6; kg
